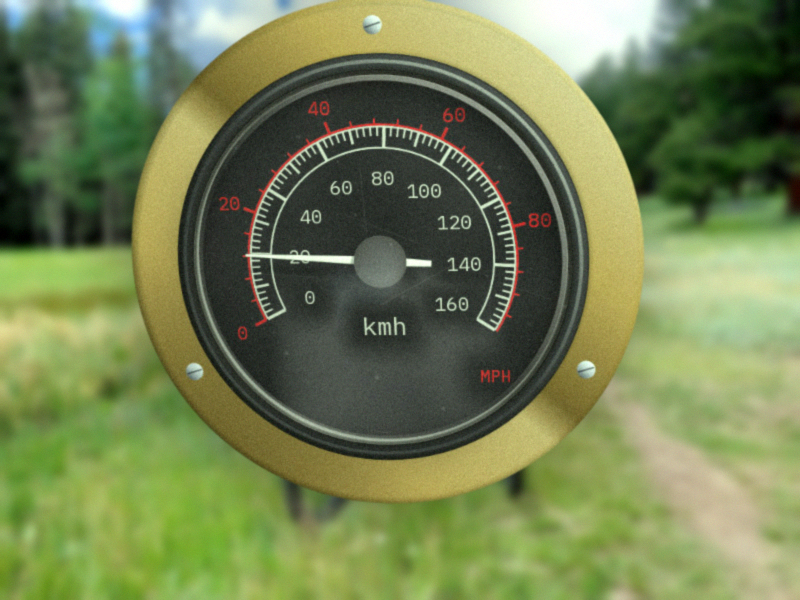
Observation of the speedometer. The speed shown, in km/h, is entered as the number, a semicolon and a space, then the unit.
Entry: 20; km/h
